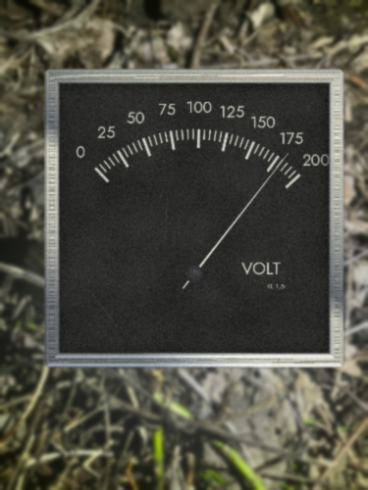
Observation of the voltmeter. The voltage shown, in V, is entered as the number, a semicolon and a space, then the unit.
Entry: 180; V
